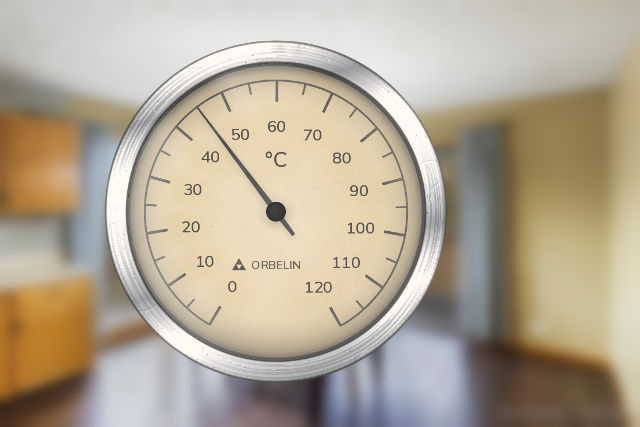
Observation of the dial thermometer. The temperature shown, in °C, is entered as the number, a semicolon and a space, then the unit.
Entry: 45; °C
